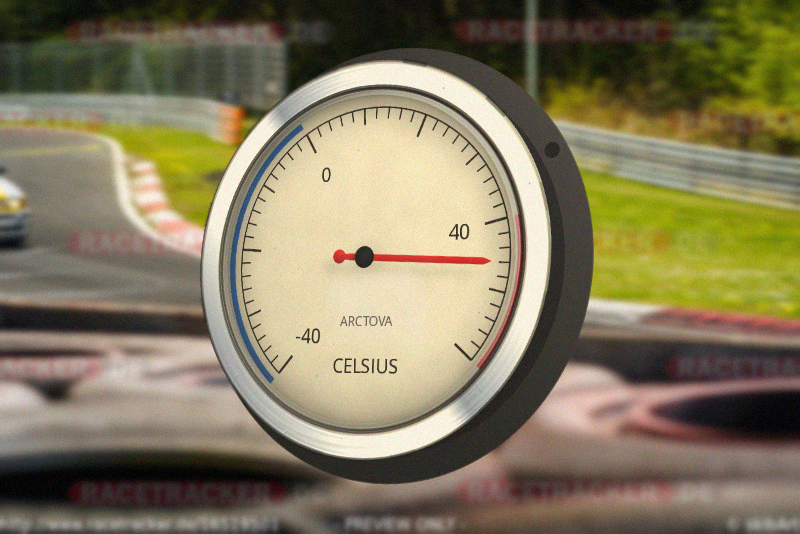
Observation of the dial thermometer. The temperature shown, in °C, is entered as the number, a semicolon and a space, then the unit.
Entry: 46; °C
